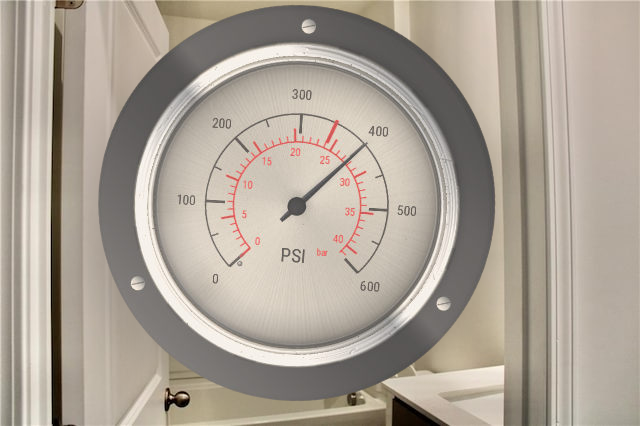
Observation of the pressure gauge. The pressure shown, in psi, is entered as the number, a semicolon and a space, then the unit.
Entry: 400; psi
